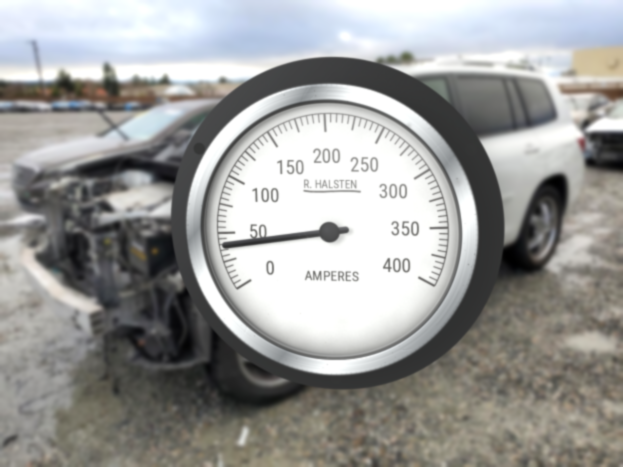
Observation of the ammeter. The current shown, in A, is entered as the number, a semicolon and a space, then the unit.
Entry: 40; A
